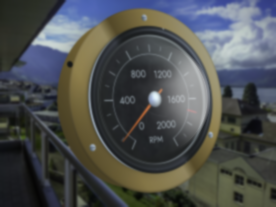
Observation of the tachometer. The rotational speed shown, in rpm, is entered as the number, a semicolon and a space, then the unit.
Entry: 100; rpm
